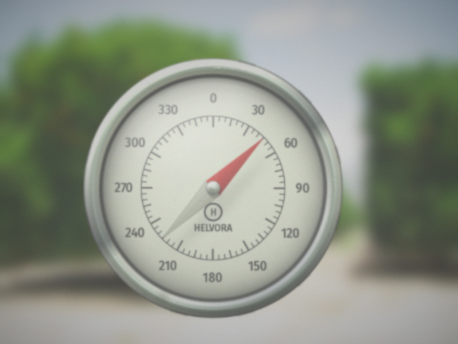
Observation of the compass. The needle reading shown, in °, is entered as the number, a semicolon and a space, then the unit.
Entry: 45; °
